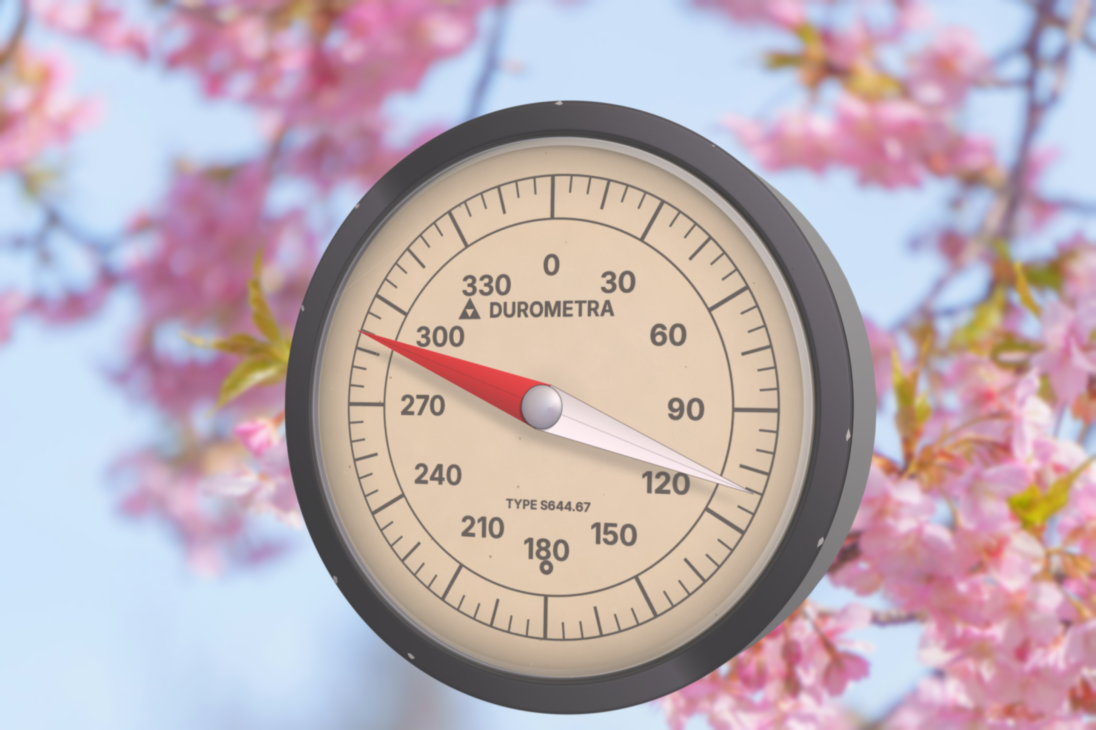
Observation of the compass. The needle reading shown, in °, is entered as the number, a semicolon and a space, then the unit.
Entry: 290; °
